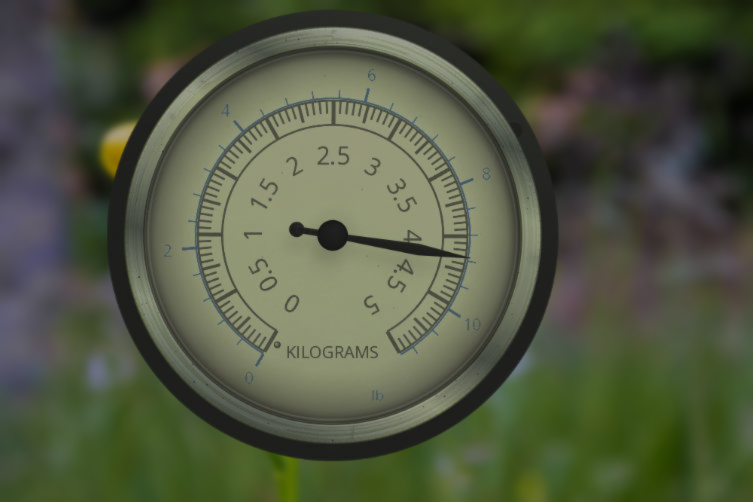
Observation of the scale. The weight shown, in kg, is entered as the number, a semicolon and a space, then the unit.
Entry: 4.15; kg
